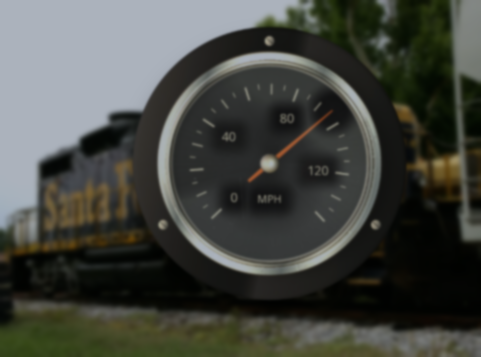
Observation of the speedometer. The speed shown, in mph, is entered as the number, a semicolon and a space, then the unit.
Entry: 95; mph
